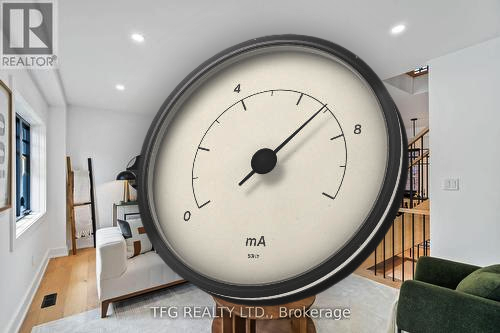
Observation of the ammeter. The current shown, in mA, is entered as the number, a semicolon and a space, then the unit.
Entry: 7; mA
